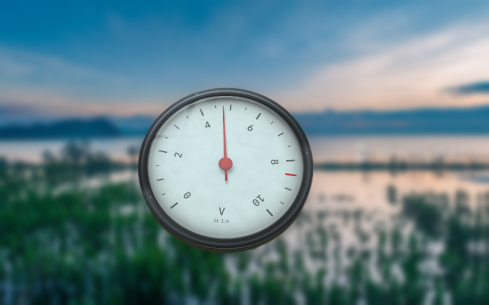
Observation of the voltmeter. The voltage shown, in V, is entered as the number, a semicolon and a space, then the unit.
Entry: 4.75; V
